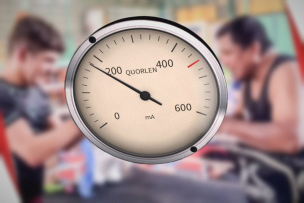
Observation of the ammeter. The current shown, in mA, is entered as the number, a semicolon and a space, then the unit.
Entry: 180; mA
